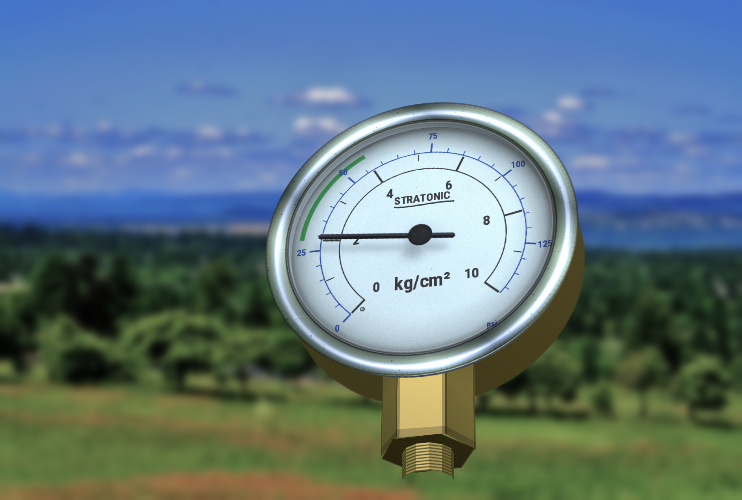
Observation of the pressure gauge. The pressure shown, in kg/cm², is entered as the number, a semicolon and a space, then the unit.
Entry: 2; kg/cm²
